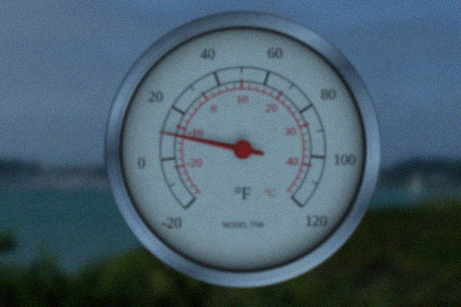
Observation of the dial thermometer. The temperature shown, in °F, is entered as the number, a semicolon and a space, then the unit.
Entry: 10; °F
